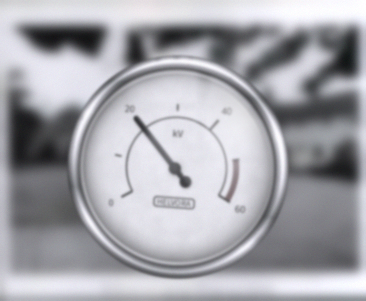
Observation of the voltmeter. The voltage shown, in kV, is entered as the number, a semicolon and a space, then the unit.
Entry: 20; kV
